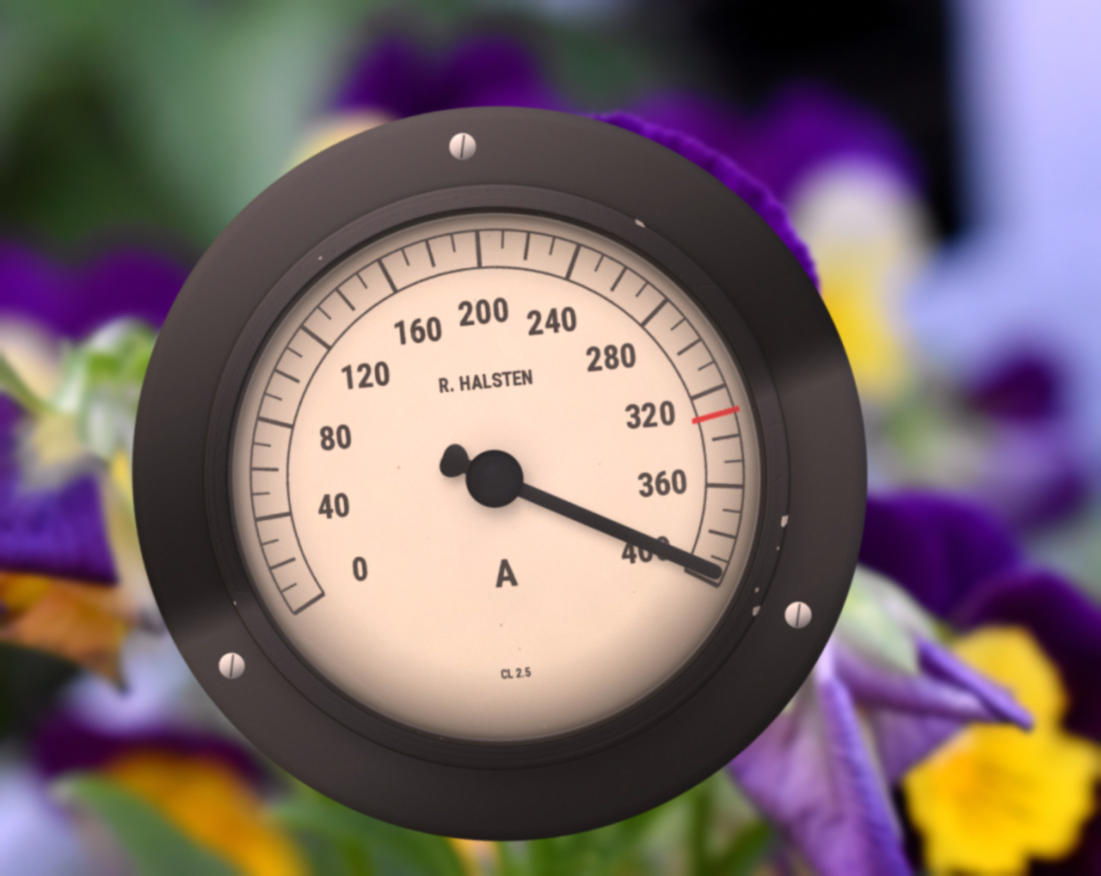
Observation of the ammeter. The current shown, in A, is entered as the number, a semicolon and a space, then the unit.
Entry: 395; A
